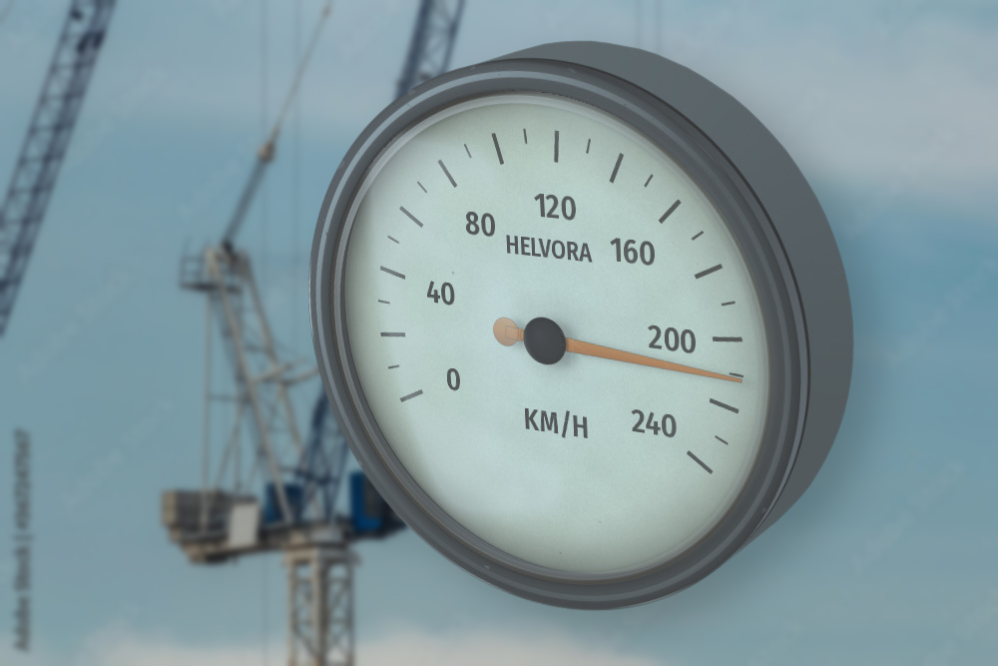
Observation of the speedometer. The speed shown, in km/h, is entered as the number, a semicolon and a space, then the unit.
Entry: 210; km/h
